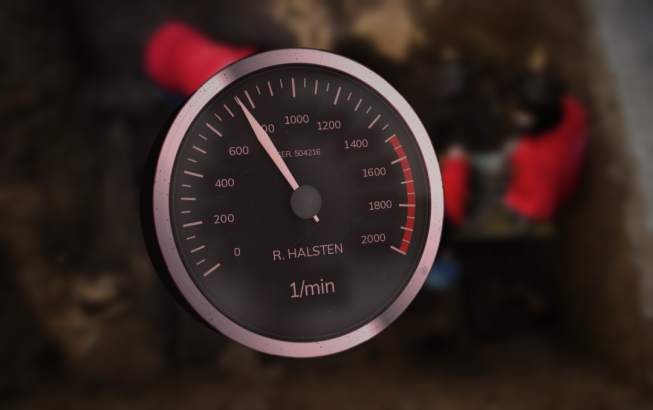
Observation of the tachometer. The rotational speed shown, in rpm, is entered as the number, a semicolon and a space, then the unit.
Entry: 750; rpm
